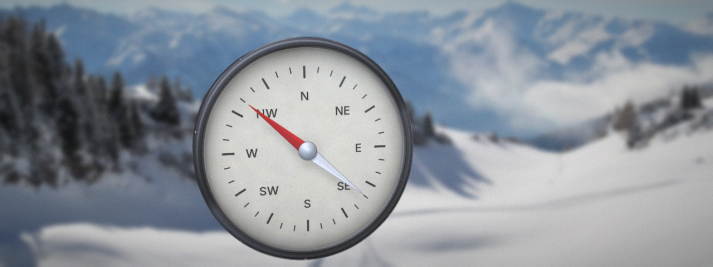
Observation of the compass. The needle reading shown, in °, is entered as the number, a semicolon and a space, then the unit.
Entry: 310; °
